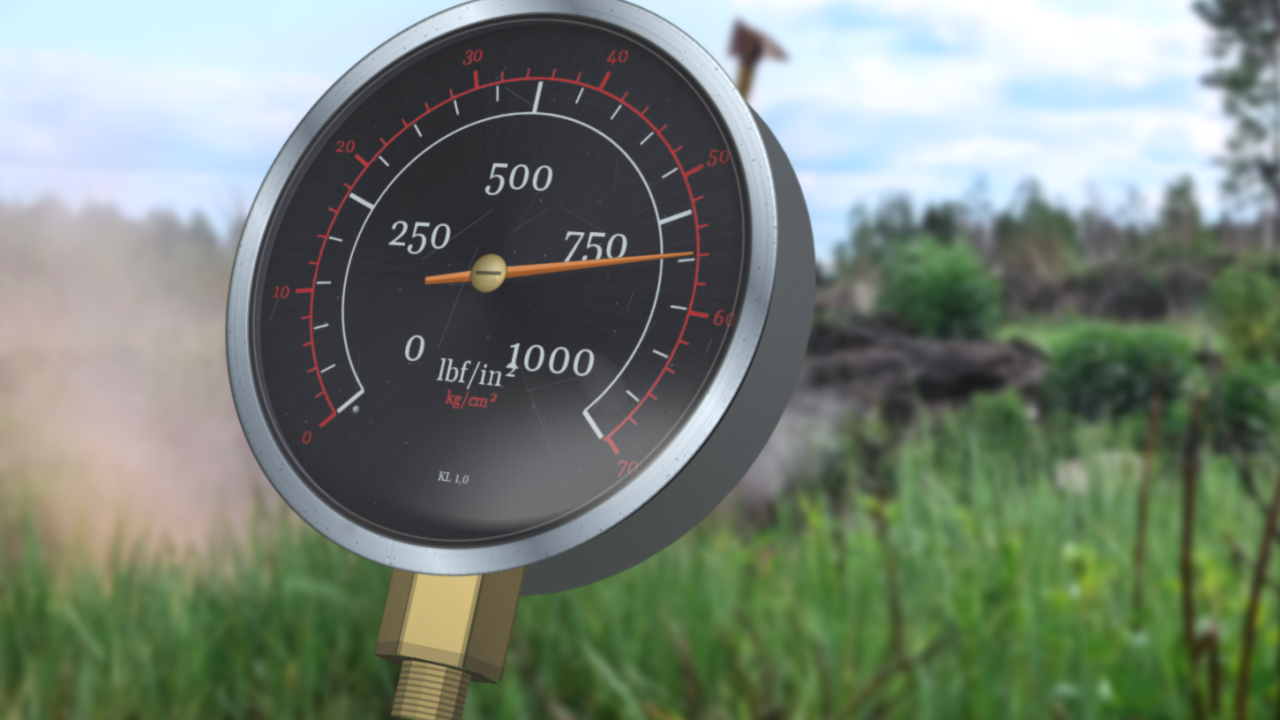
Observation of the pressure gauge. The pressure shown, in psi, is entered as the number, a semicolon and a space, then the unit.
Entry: 800; psi
